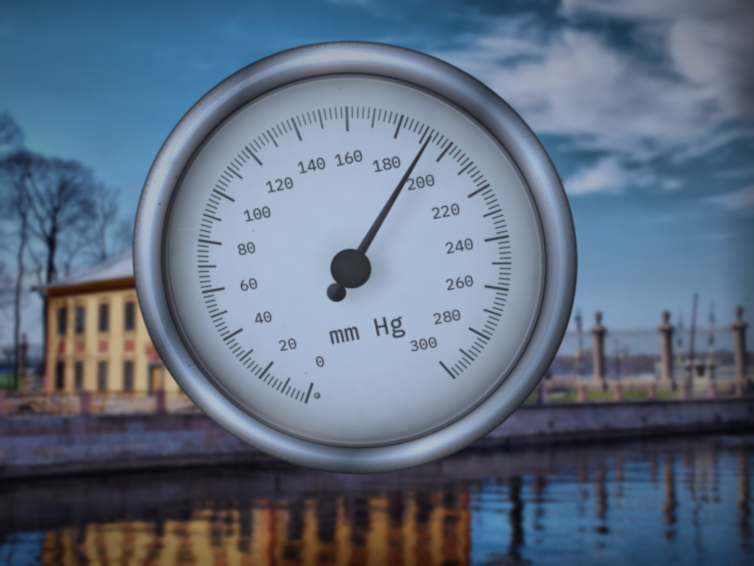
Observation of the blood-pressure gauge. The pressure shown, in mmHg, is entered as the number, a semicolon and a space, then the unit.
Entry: 192; mmHg
